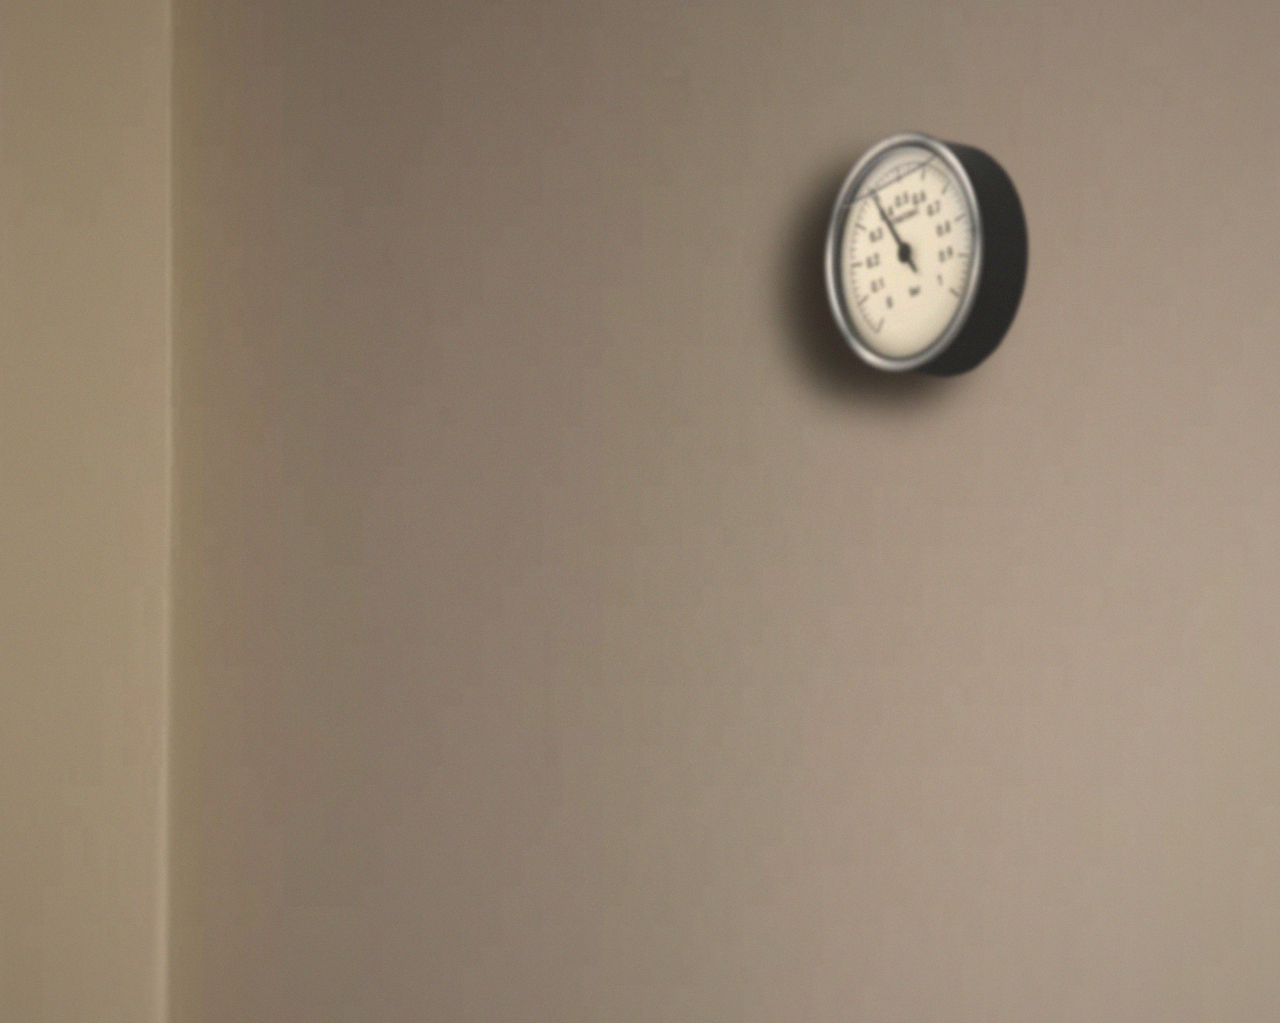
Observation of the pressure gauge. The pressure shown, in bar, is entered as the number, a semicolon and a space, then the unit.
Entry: 0.4; bar
